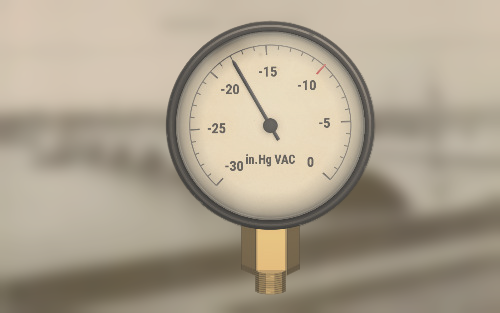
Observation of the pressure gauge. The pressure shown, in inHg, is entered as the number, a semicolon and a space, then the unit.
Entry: -18; inHg
